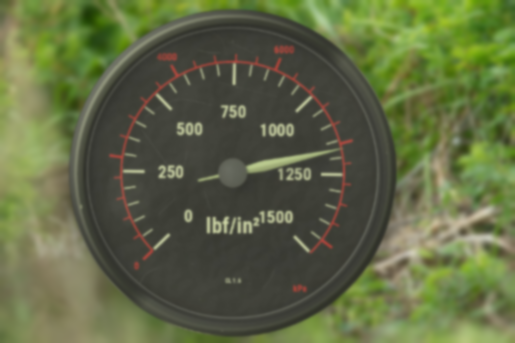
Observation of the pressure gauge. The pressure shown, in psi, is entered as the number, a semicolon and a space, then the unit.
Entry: 1175; psi
